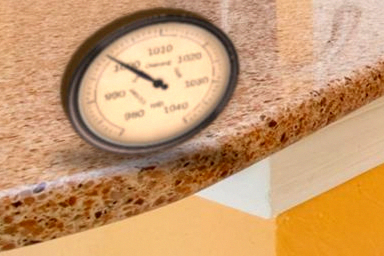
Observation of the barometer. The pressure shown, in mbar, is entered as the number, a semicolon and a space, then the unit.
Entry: 1000; mbar
